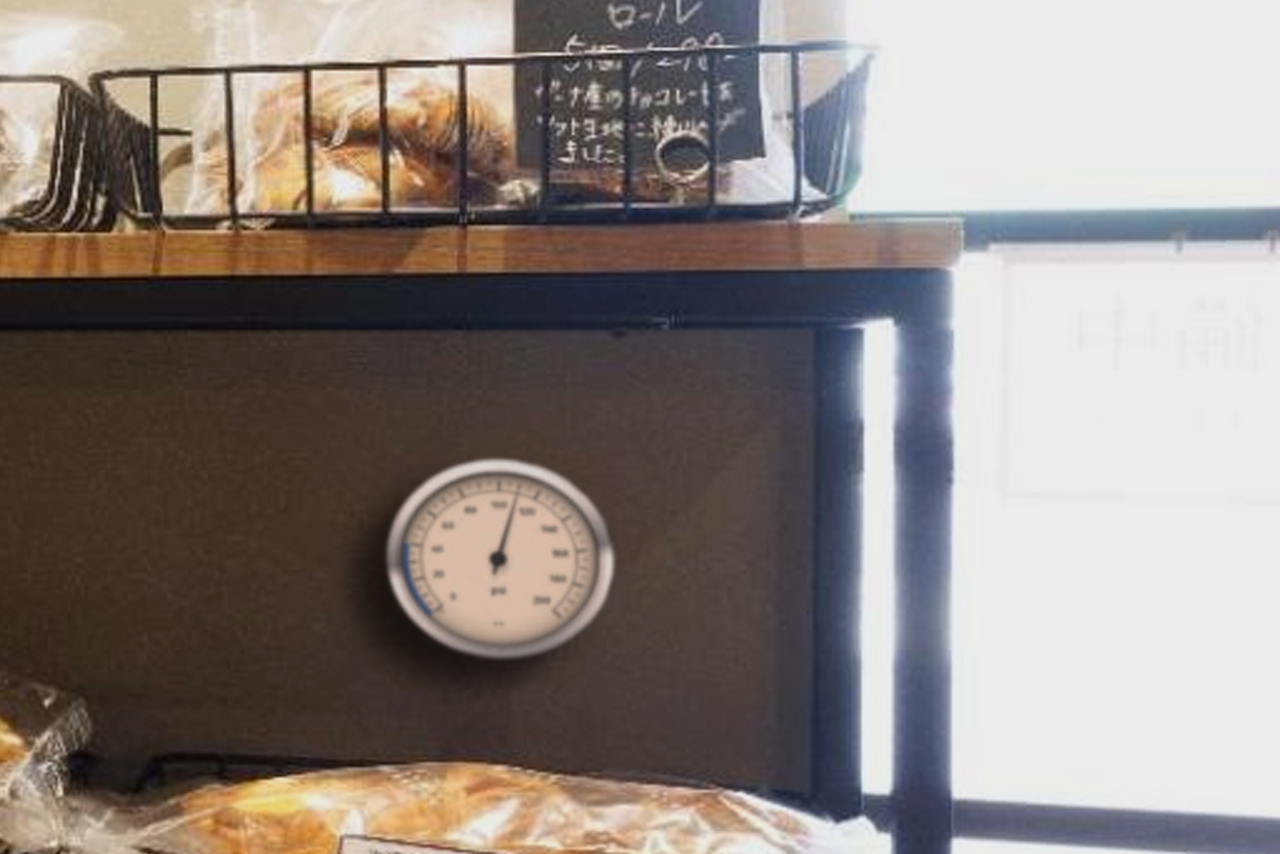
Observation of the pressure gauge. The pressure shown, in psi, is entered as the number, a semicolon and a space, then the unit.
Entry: 110; psi
